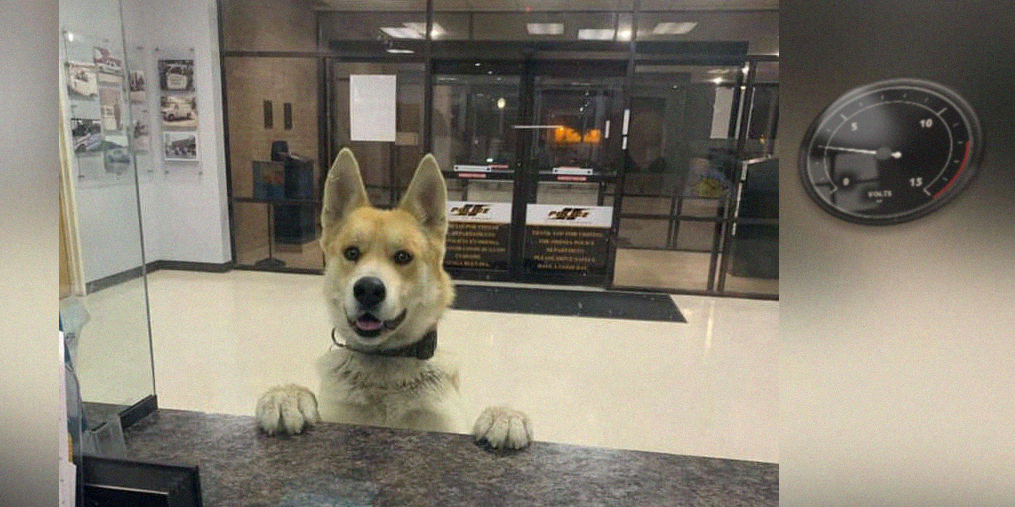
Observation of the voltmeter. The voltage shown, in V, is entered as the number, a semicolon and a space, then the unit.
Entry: 3; V
